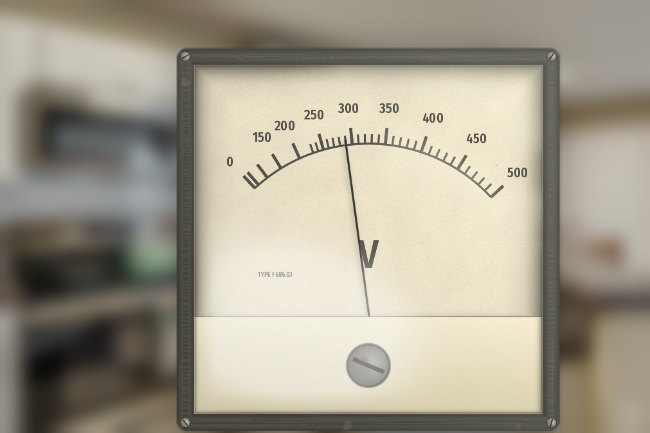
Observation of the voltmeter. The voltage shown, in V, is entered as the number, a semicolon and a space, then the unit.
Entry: 290; V
